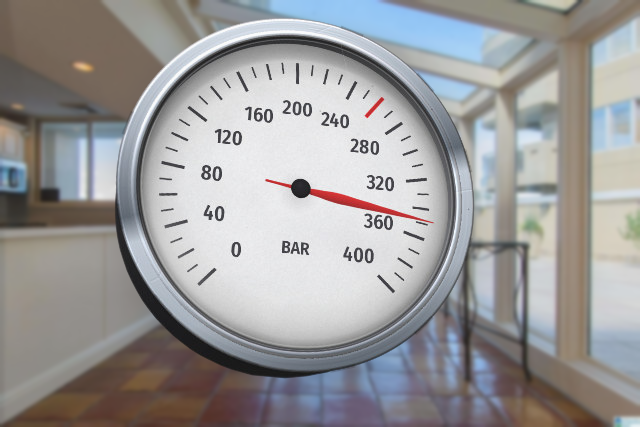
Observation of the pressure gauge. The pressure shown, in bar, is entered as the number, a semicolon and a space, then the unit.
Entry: 350; bar
